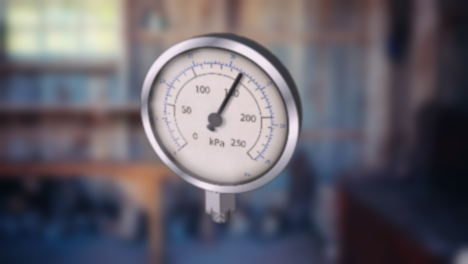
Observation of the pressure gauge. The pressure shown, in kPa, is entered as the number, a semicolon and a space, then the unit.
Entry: 150; kPa
